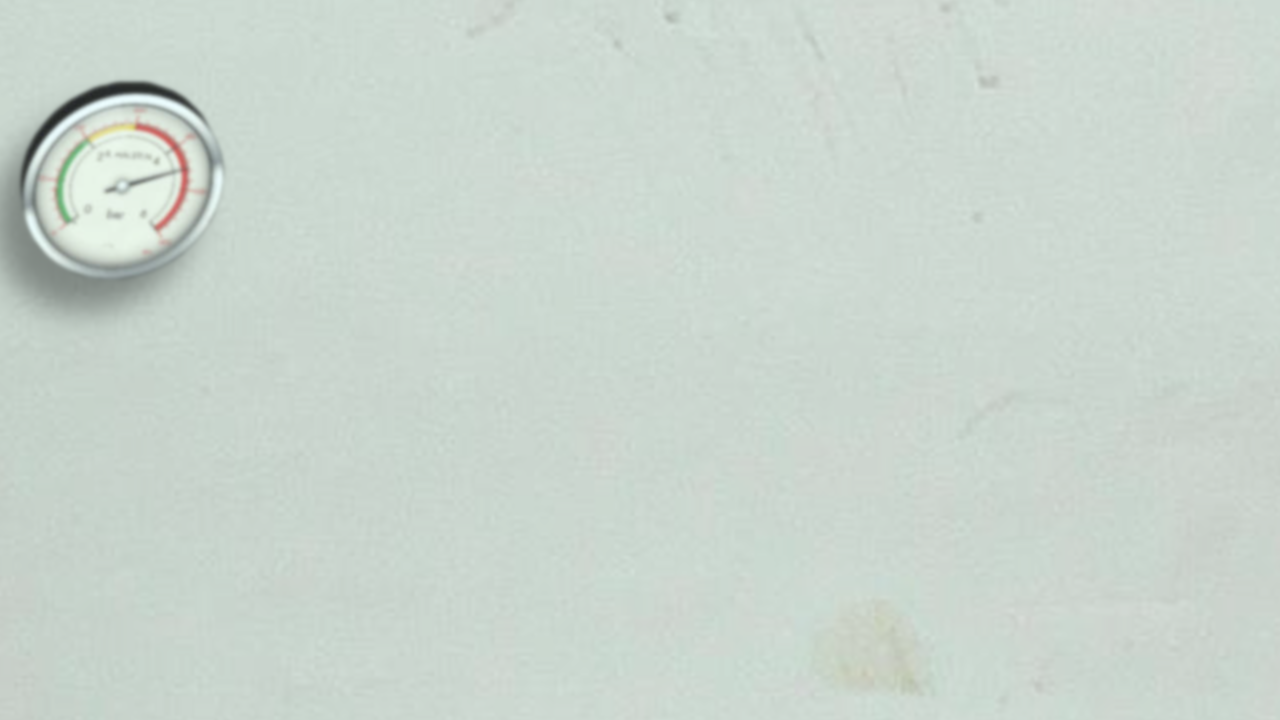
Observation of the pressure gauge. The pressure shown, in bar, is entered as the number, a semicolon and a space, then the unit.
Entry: 4.5; bar
